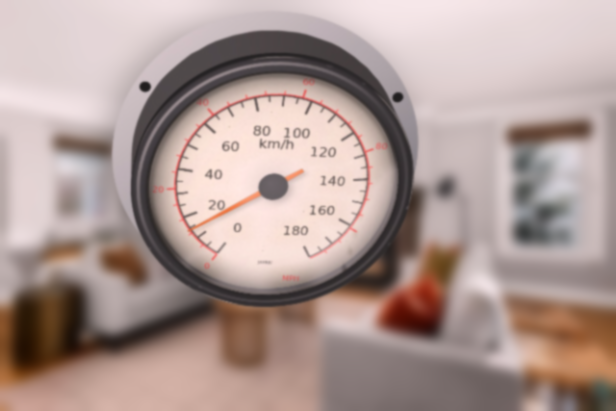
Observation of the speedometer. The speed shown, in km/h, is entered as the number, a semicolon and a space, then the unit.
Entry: 15; km/h
